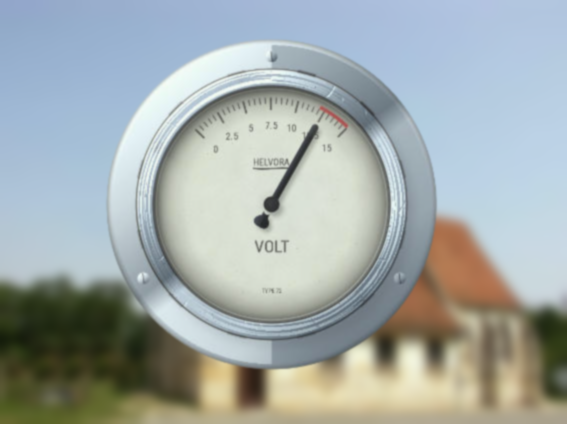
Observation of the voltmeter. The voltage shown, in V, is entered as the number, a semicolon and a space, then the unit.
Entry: 12.5; V
